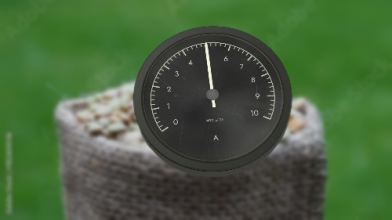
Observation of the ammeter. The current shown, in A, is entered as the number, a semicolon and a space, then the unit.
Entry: 5; A
